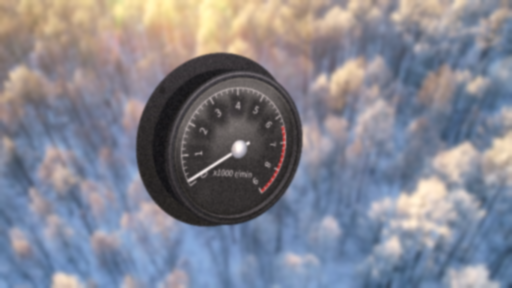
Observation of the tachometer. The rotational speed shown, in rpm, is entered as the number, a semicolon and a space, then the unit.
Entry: 200; rpm
